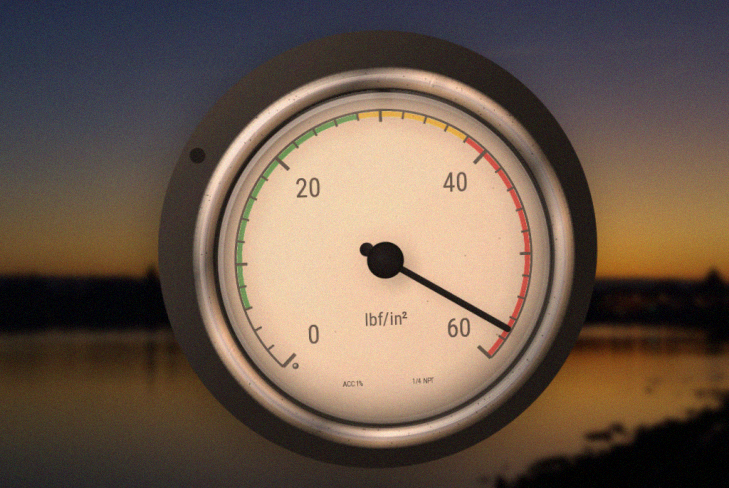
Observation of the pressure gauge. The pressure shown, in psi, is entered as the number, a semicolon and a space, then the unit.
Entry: 57; psi
